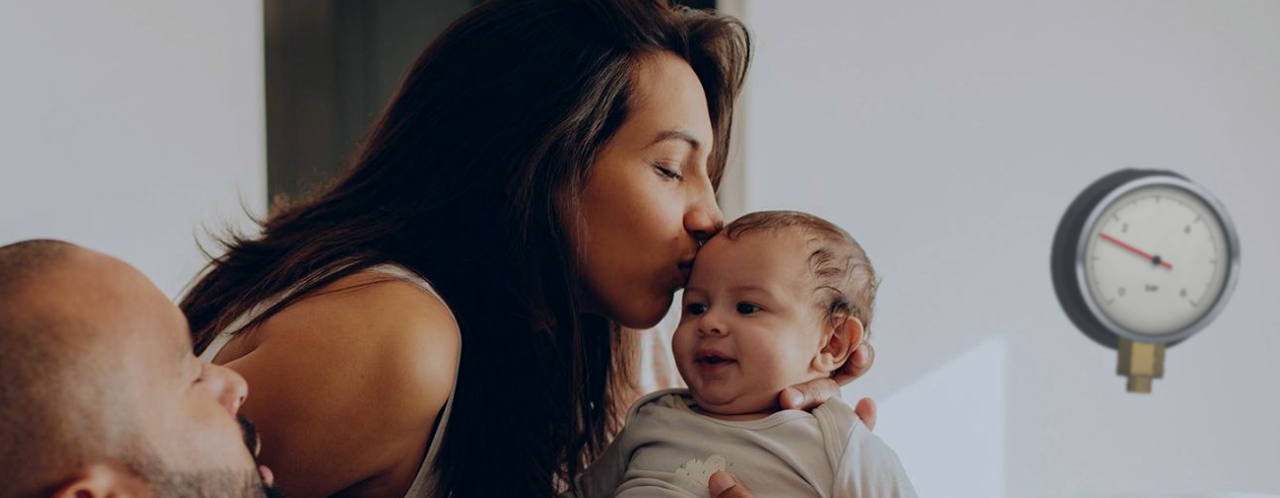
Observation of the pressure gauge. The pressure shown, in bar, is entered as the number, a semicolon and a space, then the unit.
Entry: 1.5; bar
